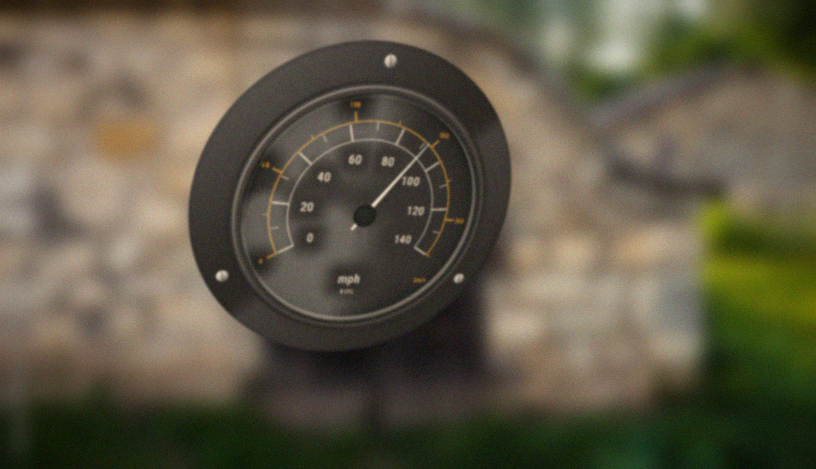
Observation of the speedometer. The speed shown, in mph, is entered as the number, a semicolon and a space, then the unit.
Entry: 90; mph
